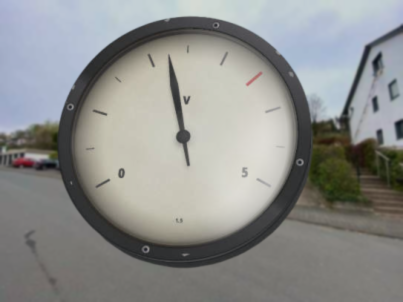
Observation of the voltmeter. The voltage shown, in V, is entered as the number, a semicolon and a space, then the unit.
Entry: 2.25; V
